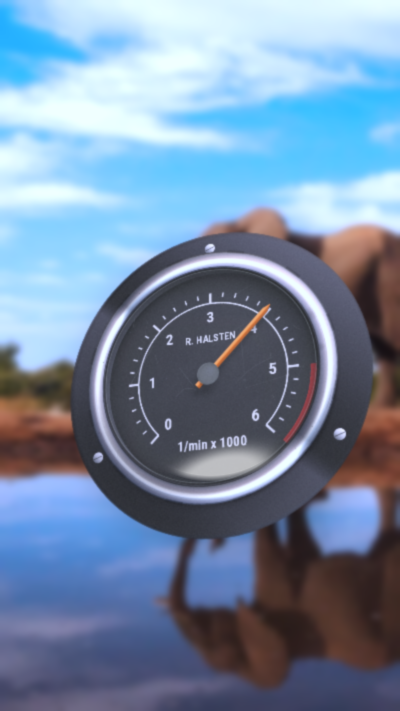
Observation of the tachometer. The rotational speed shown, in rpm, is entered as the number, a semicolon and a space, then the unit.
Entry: 4000; rpm
